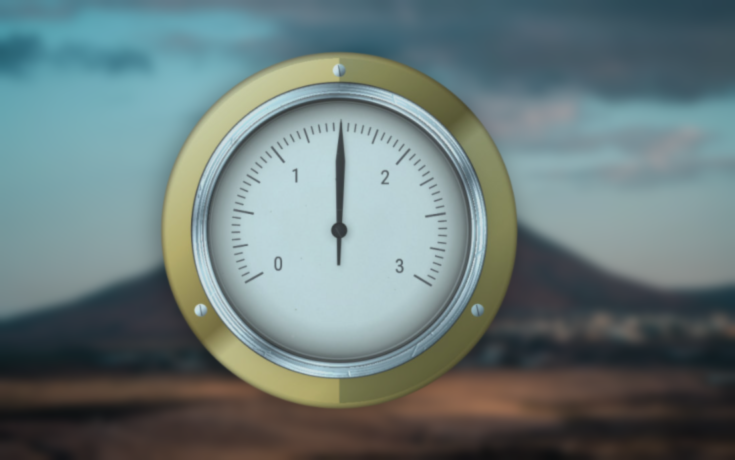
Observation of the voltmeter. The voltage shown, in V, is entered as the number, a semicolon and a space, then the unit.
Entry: 1.5; V
